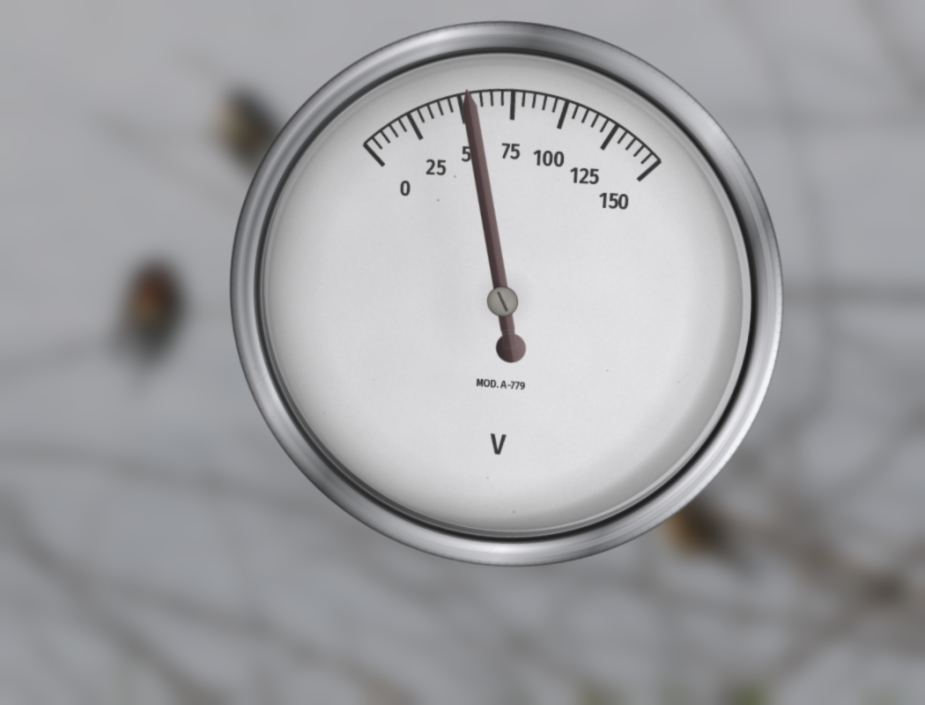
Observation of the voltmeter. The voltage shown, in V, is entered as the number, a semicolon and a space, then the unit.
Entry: 55; V
